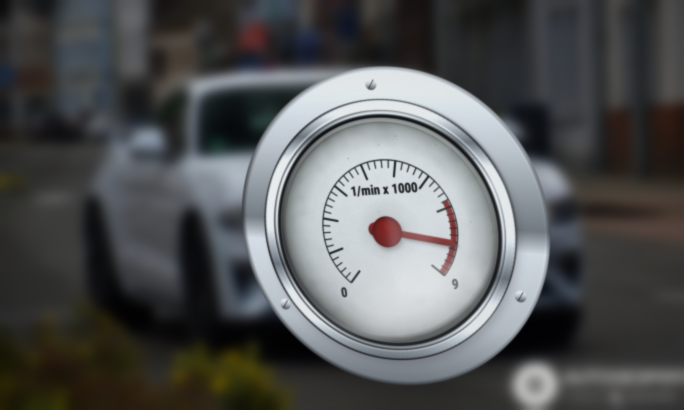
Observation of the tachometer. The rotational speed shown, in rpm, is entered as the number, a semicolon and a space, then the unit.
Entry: 8000; rpm
